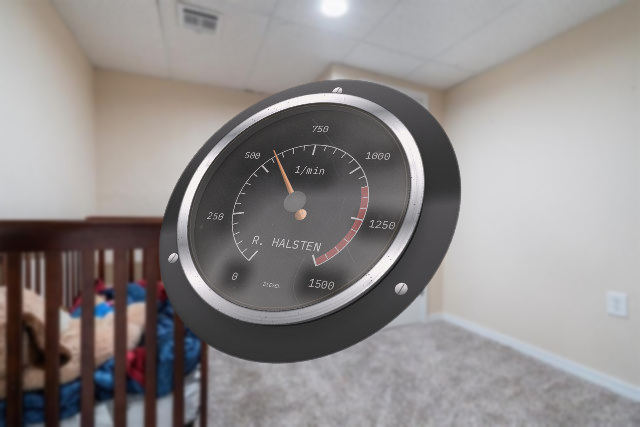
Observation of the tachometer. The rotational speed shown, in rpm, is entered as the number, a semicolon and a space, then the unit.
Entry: 575; rpm
